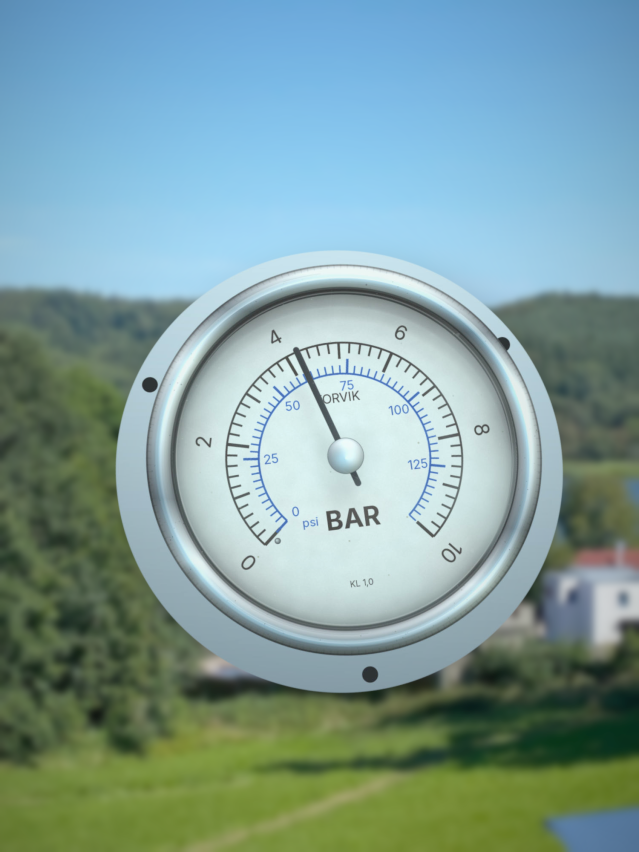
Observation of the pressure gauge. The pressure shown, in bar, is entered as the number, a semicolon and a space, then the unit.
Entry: 4.2; bar
